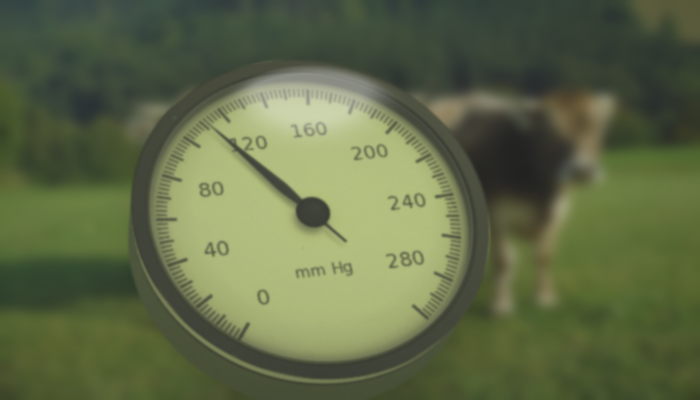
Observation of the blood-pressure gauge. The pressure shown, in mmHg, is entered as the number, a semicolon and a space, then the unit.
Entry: 110; mmHg
